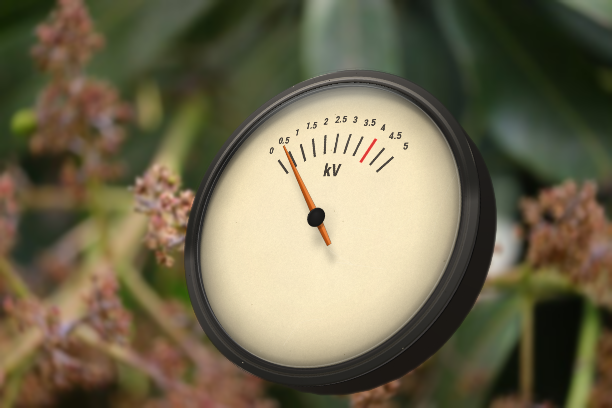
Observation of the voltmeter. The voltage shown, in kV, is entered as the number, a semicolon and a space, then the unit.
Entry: 0.5; kV
